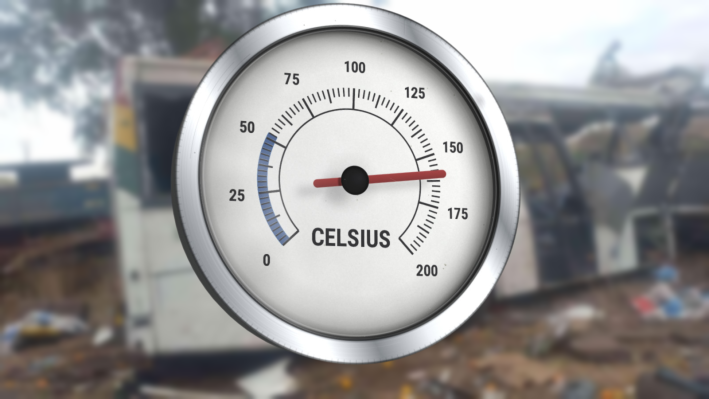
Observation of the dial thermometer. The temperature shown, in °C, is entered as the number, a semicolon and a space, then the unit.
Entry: 160; °C
